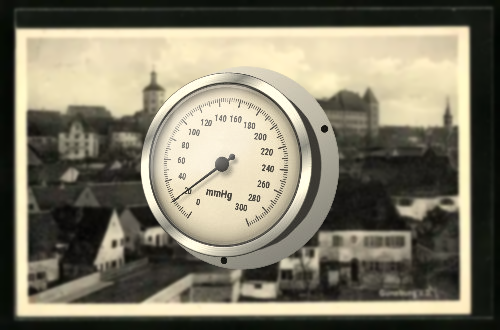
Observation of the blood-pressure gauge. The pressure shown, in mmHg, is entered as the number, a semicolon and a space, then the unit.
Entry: 20; mmHg
